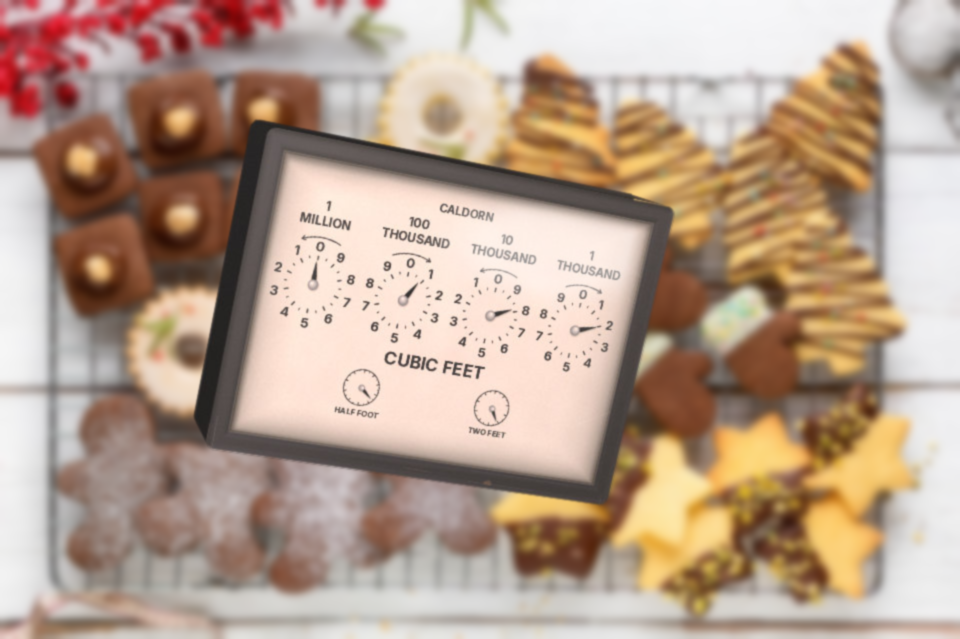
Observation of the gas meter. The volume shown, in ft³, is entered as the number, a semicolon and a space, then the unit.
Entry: 8200; ft³
